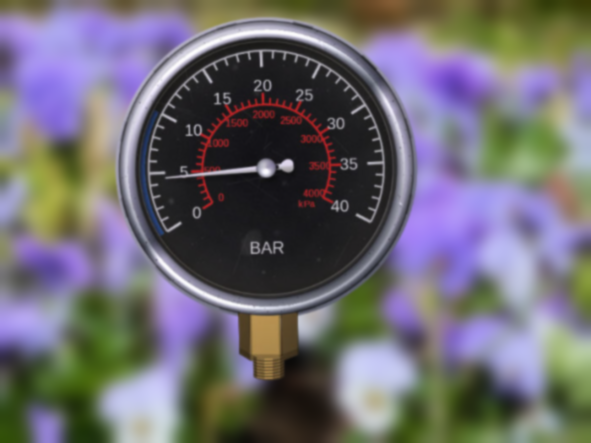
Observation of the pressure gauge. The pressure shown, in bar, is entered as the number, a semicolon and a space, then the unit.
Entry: 4.5; bar
